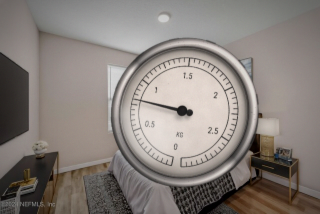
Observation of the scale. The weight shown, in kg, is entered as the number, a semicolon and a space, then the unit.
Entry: 0.8; kg
